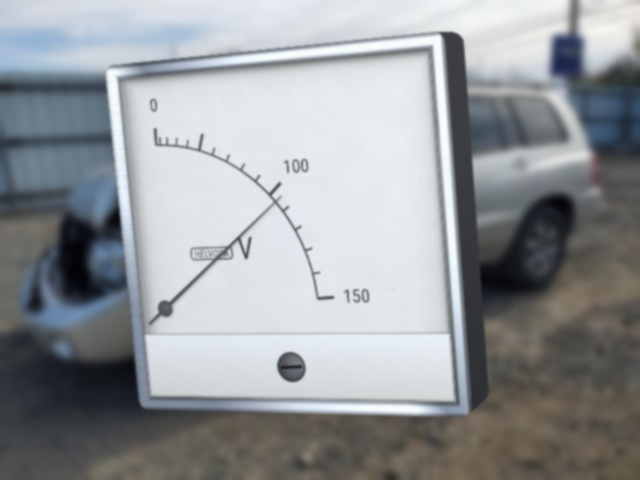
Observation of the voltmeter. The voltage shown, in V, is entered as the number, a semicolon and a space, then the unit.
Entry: 105; V
